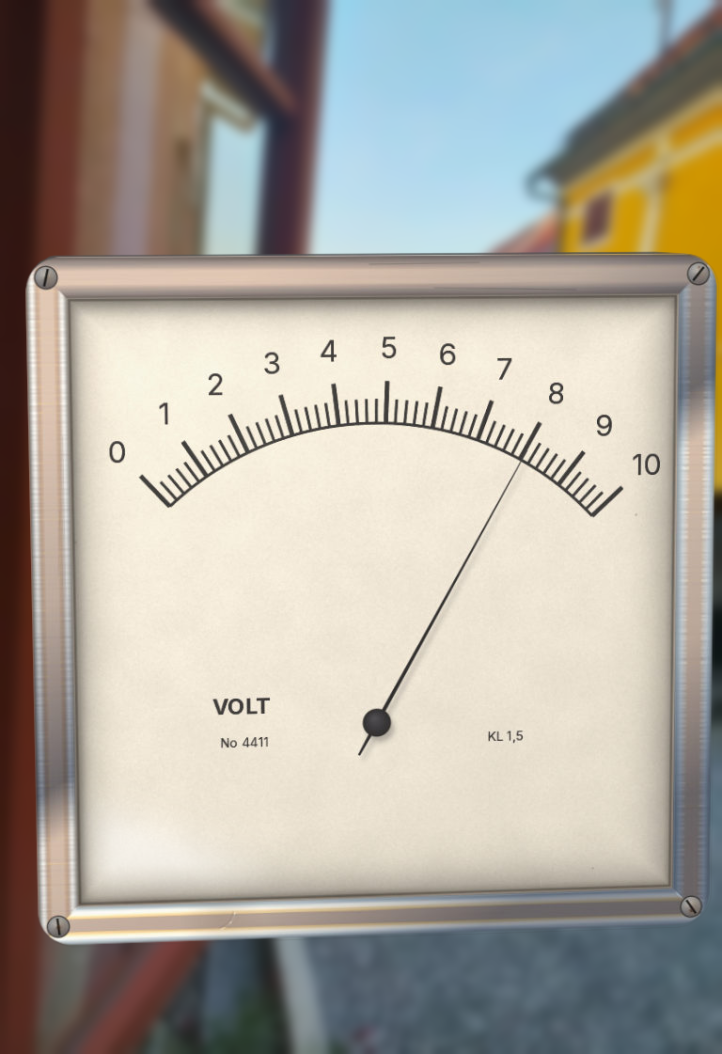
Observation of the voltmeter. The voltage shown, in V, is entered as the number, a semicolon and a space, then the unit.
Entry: 8; V
